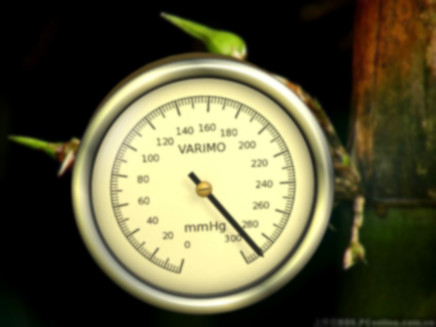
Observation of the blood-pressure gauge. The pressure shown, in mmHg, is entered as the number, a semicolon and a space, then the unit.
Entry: 290; mmHg
